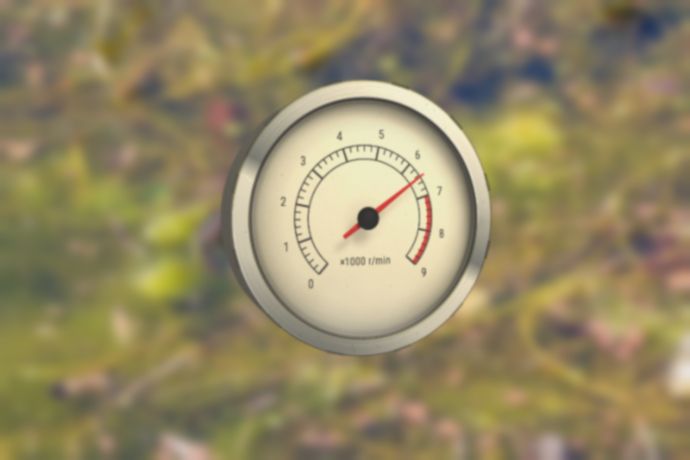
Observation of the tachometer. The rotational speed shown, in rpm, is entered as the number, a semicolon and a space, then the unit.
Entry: 6400; rpm
